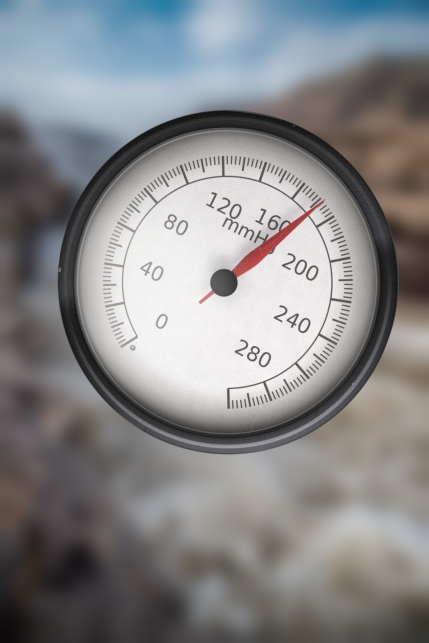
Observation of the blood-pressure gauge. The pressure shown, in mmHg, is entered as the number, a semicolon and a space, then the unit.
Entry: 172; mmHg
